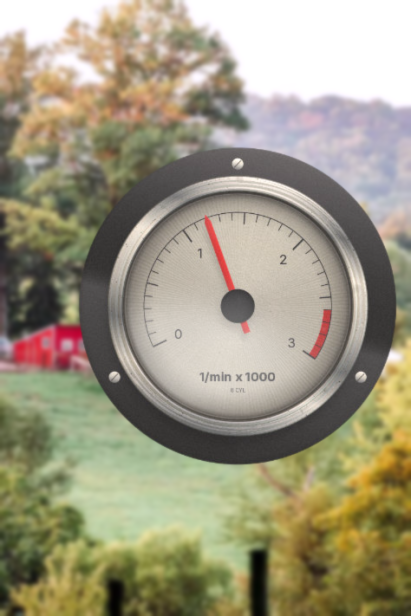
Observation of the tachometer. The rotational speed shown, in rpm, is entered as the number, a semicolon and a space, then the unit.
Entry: 1200; rpm
